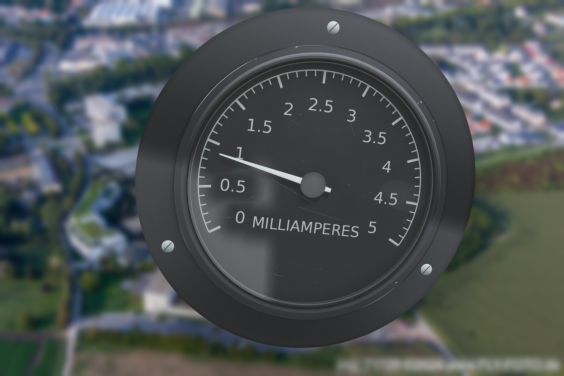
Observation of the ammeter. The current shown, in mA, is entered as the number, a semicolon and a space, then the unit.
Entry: 0.9; mA
